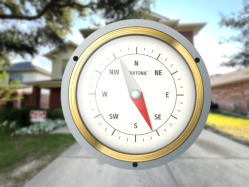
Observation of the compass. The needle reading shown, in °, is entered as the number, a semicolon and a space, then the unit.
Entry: 155; °
